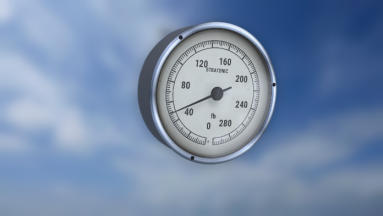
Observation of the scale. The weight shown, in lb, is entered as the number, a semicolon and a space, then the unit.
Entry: 50; lb
